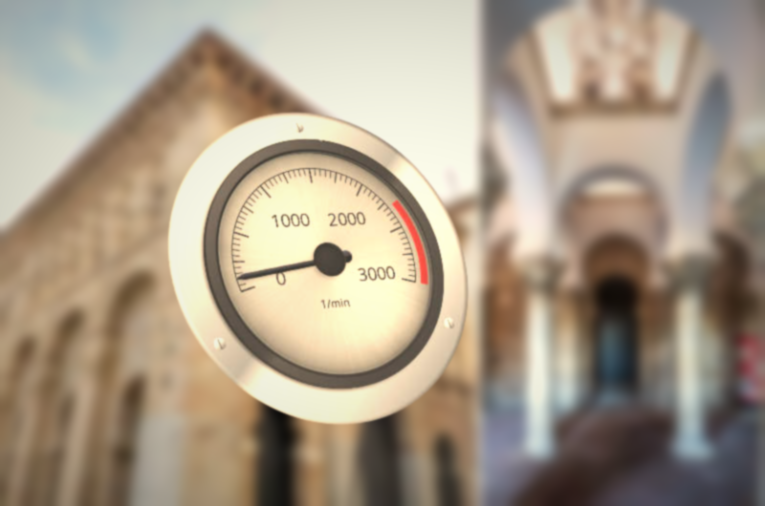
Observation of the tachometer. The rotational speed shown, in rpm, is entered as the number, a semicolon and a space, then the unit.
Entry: 100; rpm
